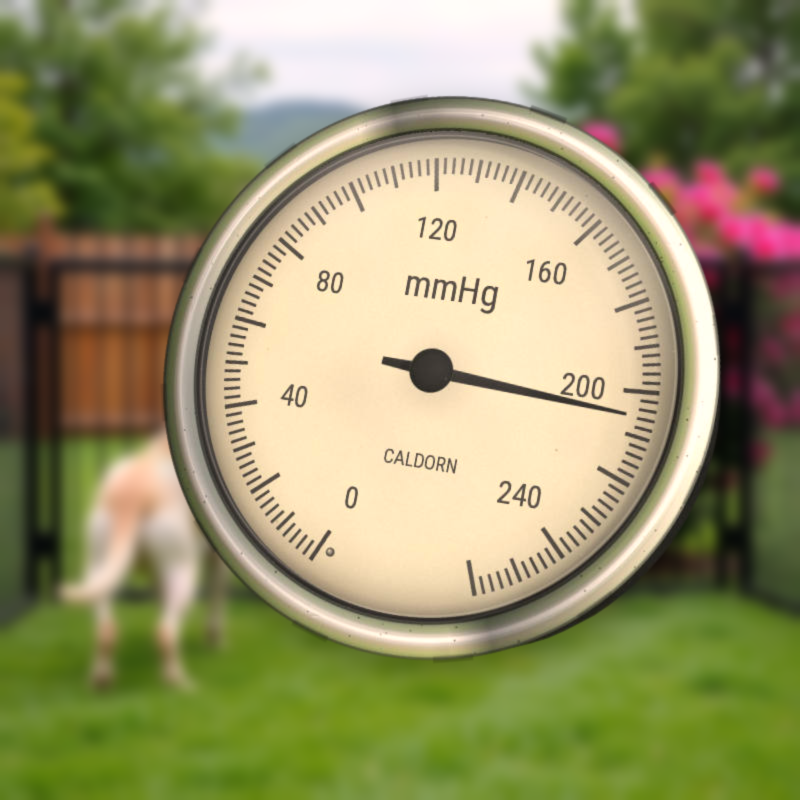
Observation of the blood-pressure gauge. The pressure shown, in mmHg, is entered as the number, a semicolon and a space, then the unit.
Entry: 206; mmHg
